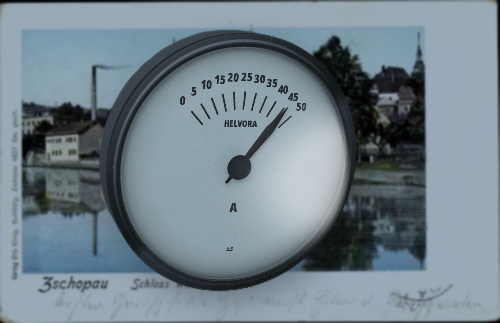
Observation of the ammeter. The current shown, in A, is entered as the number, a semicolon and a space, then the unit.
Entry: 45; A
